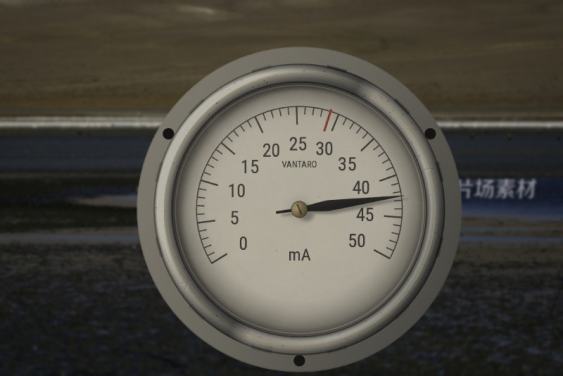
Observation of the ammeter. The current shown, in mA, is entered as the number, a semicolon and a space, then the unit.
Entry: 42.5; mA
